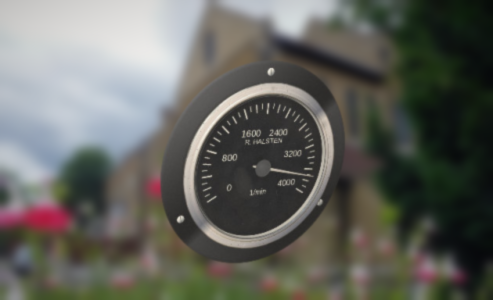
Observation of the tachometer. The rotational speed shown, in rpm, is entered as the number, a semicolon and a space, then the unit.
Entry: 3700; rpm
